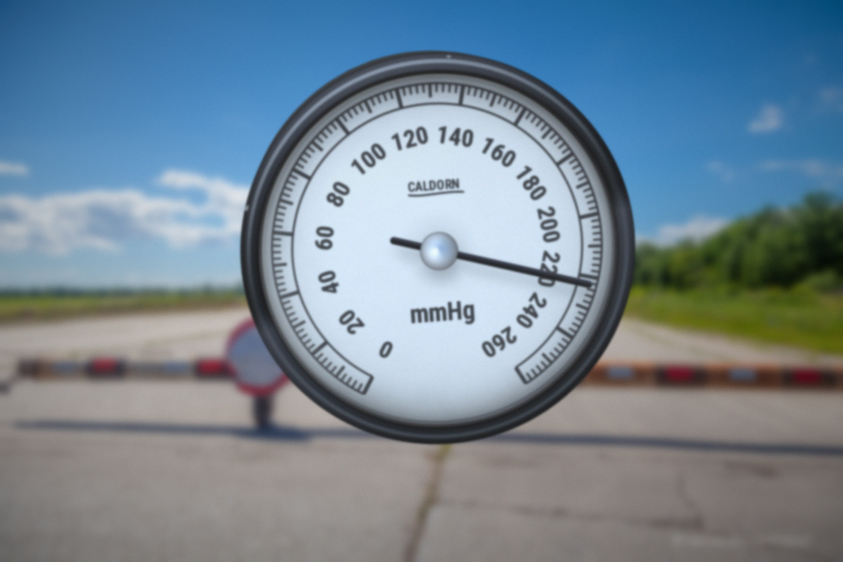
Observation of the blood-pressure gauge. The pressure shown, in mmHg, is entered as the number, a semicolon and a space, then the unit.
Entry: 222; mmHg
